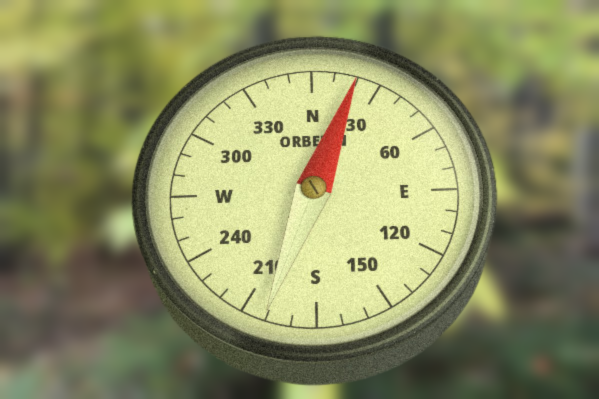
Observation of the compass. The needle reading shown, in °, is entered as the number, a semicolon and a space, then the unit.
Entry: 20; °
